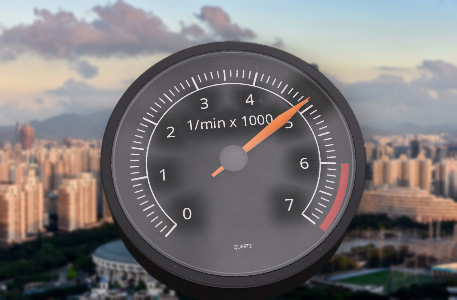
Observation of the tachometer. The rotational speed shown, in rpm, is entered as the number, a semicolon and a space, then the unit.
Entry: 4900; rpm
